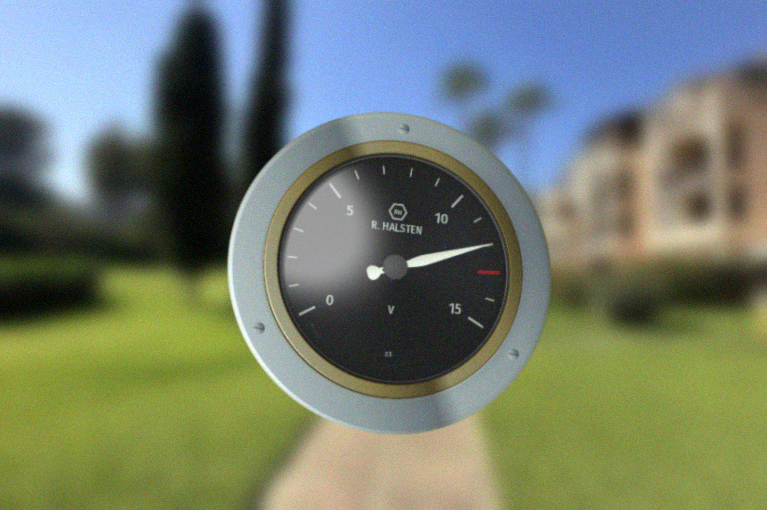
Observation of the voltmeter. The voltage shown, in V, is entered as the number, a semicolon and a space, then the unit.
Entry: 12; V
